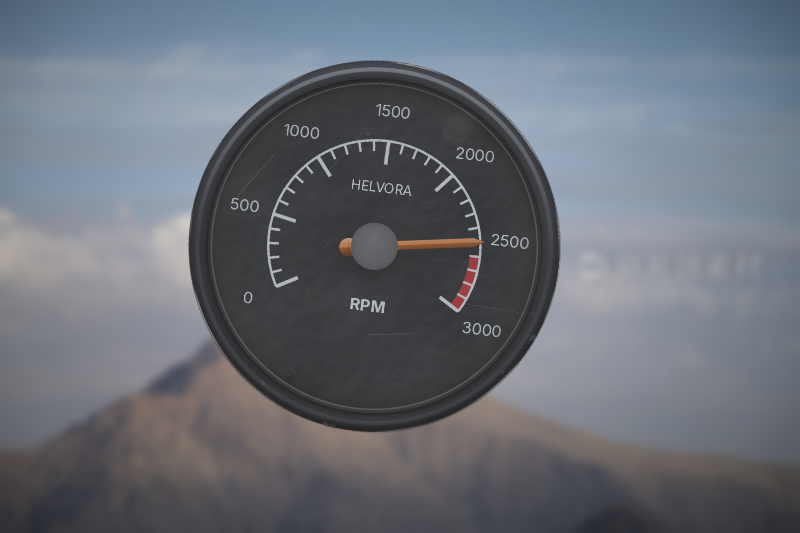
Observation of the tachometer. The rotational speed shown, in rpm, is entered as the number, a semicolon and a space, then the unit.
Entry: 2500; rpm
